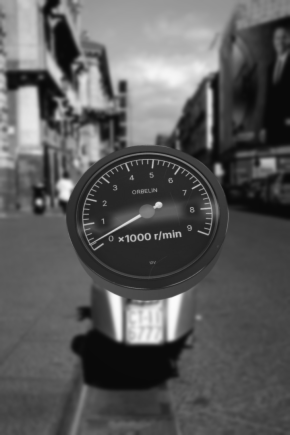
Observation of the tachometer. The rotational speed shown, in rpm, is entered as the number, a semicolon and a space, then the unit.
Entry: 200; rpm
